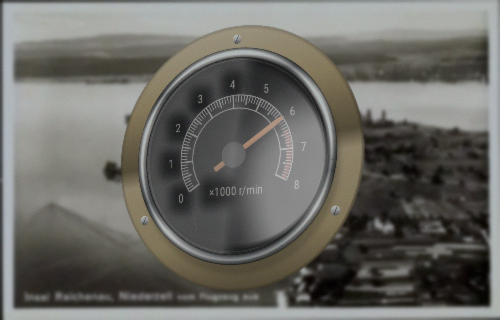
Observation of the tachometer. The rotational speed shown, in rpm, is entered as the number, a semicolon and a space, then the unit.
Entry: 6000; rpm
